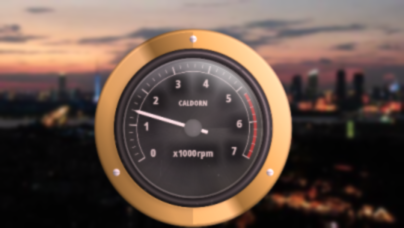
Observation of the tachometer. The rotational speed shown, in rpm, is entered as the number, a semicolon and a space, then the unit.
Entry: 1400; rpm
